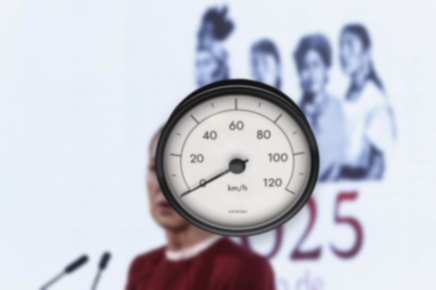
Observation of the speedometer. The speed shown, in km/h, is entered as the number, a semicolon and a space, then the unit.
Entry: 0; km/h
